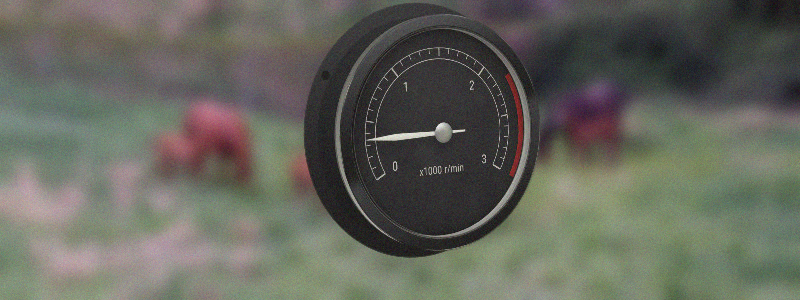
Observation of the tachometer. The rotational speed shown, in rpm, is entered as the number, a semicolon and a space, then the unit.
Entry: 350; rpm
